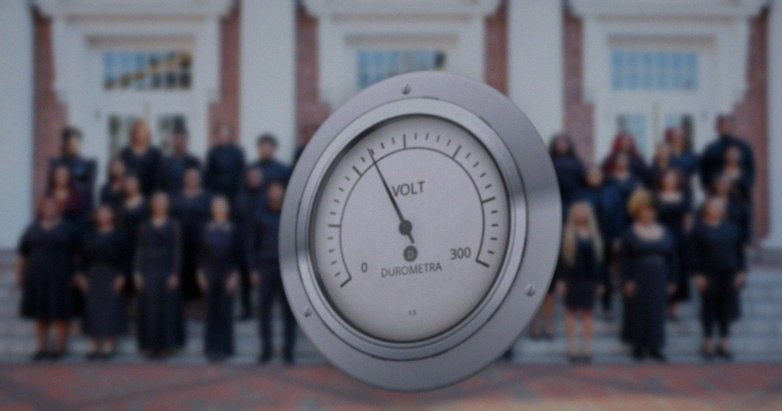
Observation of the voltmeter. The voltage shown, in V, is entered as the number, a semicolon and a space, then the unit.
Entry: 120; V
